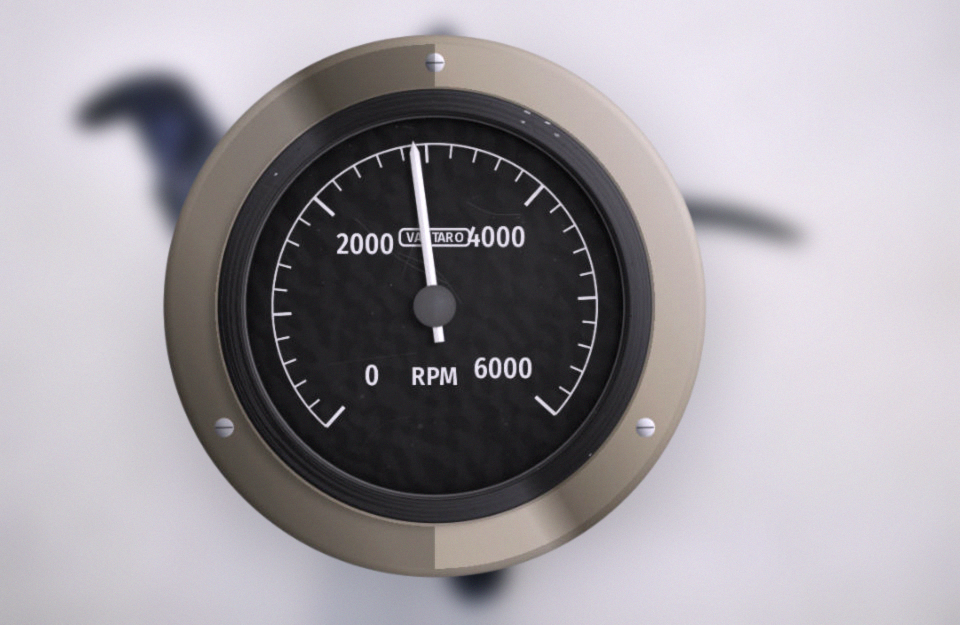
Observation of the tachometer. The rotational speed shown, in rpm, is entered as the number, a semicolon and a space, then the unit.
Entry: 2900; rpm
